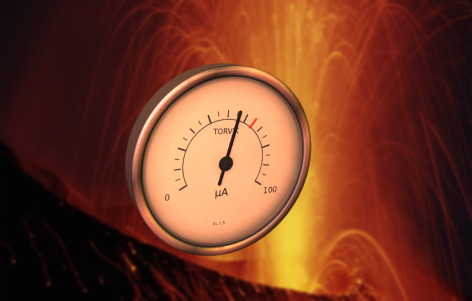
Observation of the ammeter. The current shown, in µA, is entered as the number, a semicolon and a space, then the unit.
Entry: 55; µA
